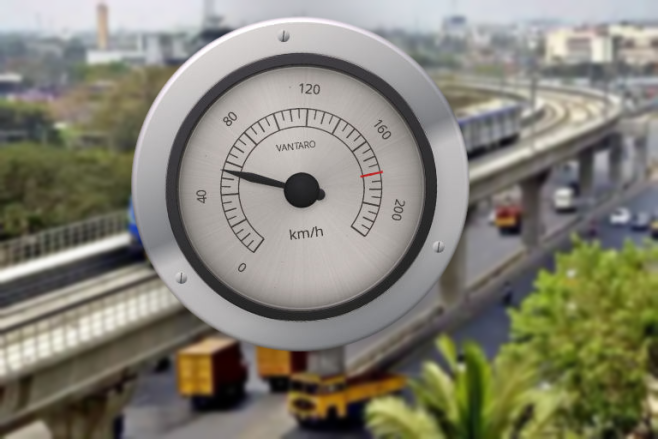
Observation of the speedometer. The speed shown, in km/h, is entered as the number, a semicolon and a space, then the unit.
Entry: 55; km/h
